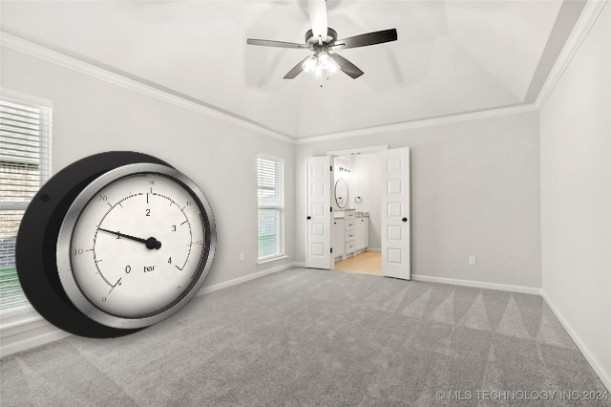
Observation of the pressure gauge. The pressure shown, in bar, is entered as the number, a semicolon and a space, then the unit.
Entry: 1; bar
